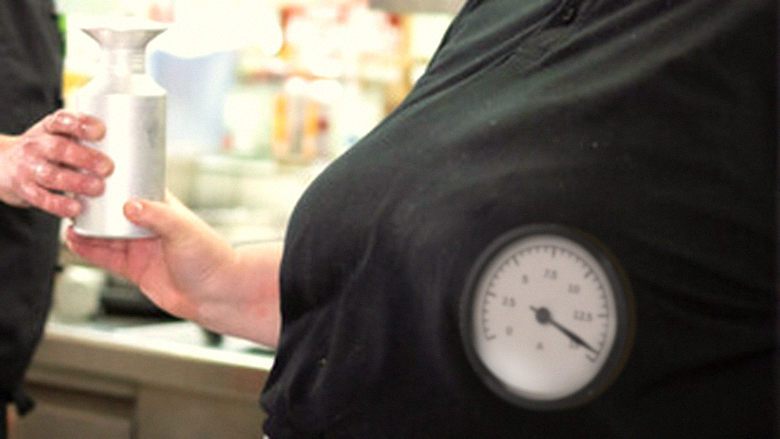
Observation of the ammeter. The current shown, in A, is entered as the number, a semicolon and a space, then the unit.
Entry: 14.5; A
